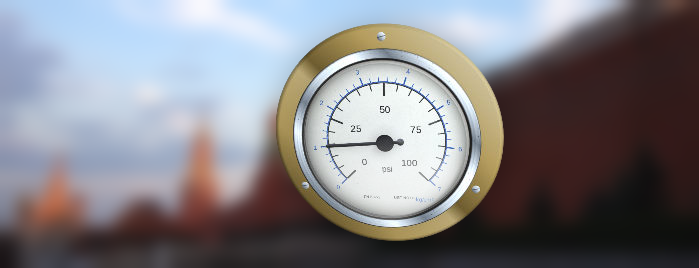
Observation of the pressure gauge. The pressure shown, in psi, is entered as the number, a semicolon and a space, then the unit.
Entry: 15; psi
